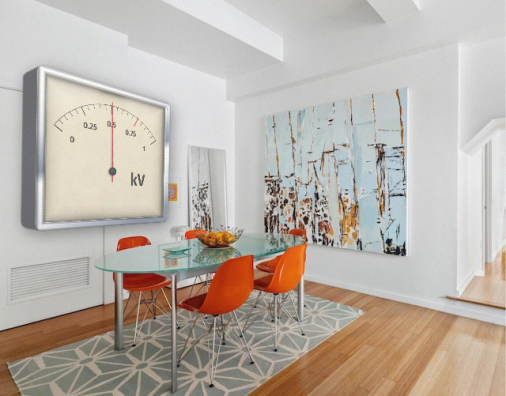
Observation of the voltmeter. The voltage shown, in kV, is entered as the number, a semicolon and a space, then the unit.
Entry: 0.5; kV
